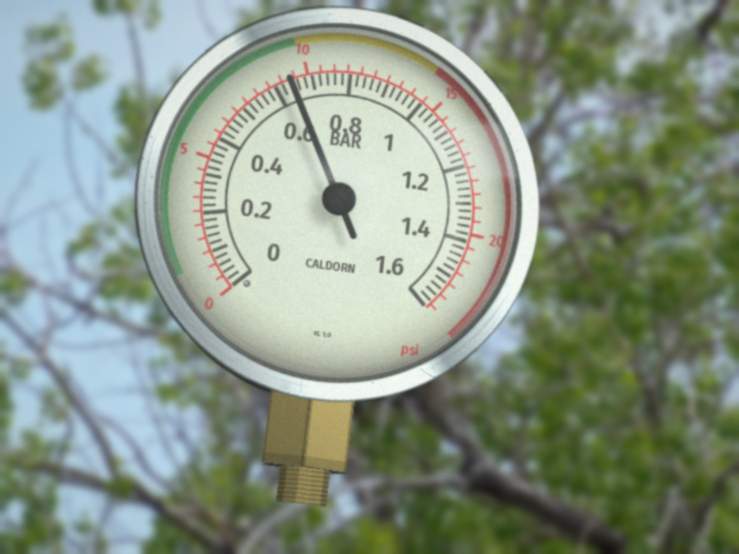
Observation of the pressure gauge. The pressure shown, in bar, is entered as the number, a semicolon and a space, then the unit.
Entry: 0.64; bar
